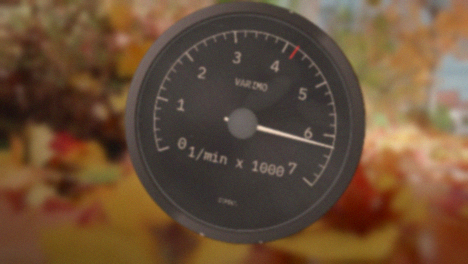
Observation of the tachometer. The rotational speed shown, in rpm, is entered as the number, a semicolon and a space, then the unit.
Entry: 6200; rpm
